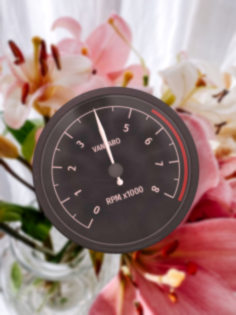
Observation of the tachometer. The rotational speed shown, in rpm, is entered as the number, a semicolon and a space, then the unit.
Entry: 4000; rpm
